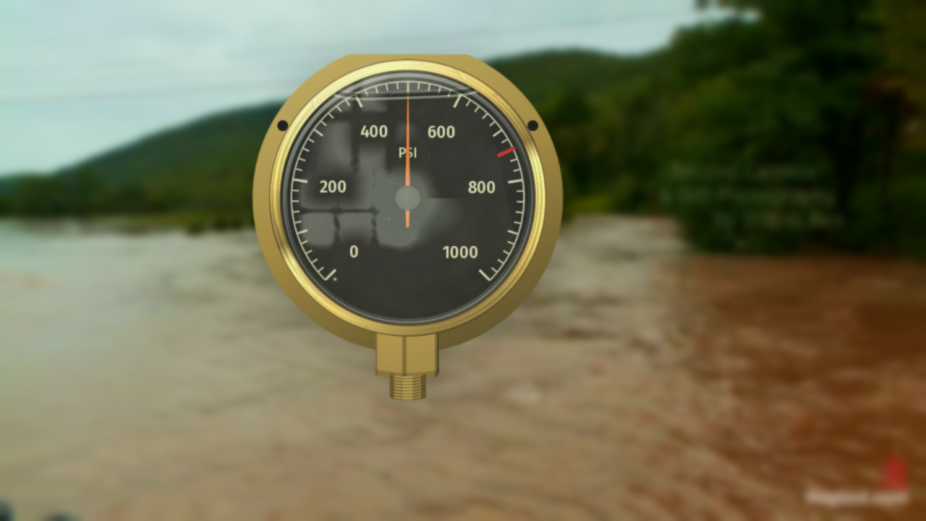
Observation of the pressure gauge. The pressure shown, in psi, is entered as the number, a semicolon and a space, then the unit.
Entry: 500; psi
